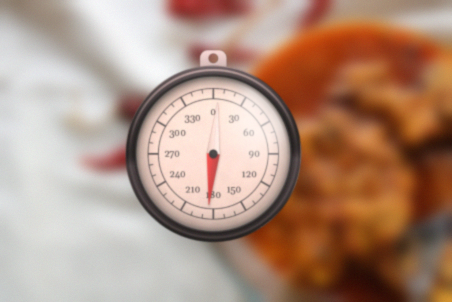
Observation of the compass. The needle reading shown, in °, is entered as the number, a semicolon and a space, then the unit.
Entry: 185; °
